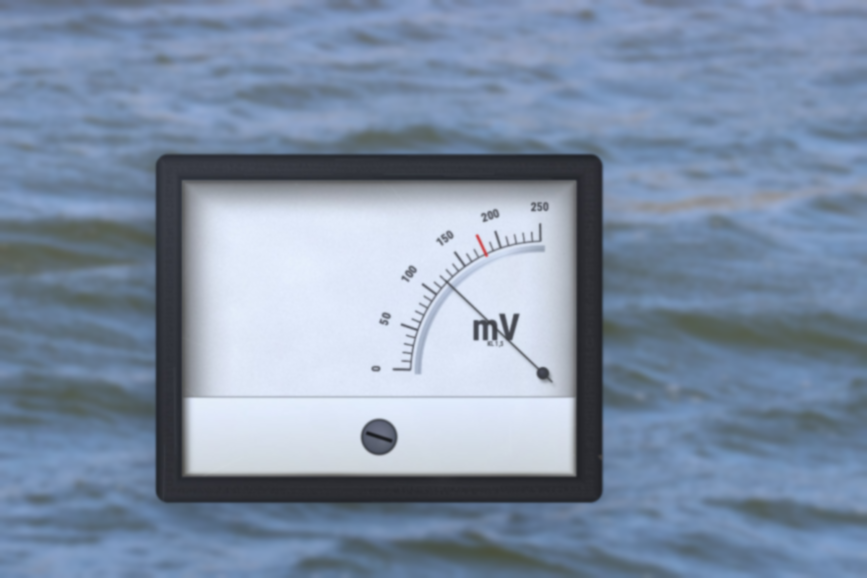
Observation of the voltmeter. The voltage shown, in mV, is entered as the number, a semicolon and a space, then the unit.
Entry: 120; mV
